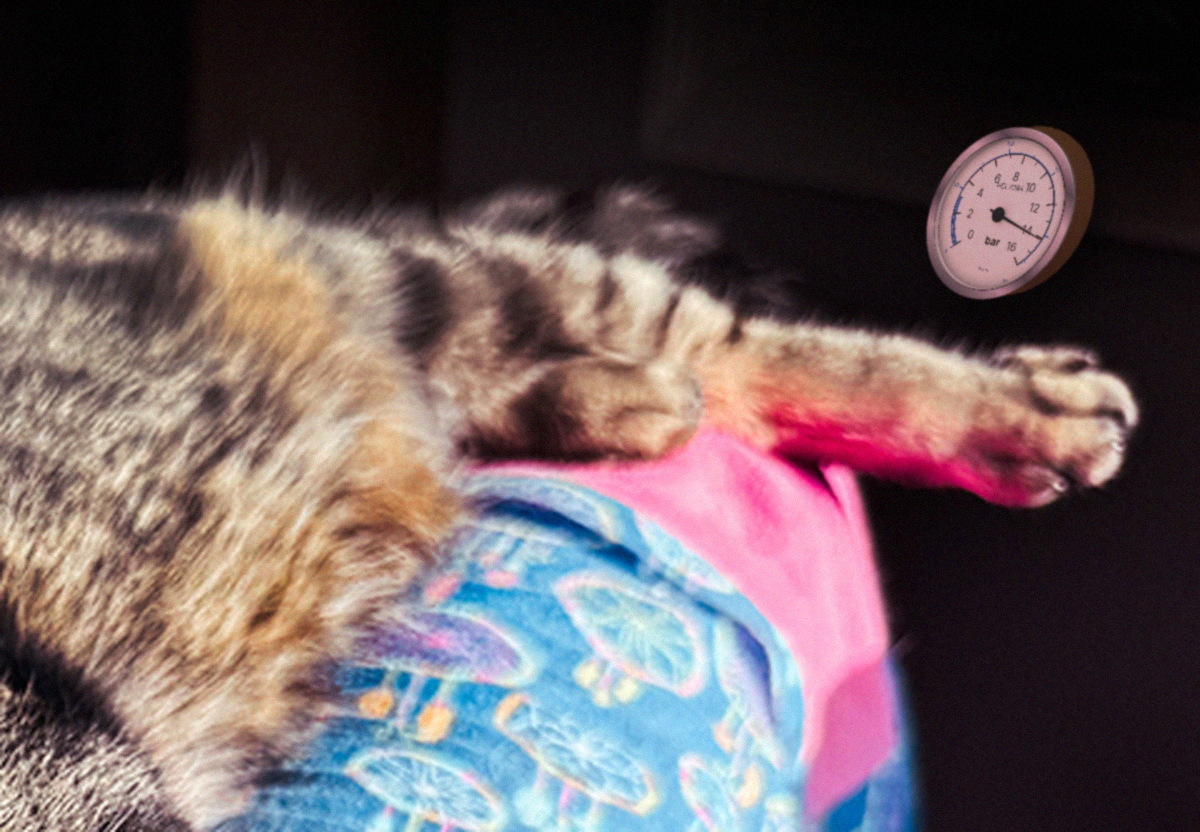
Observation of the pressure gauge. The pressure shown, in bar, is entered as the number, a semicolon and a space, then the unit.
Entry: 14; bar
